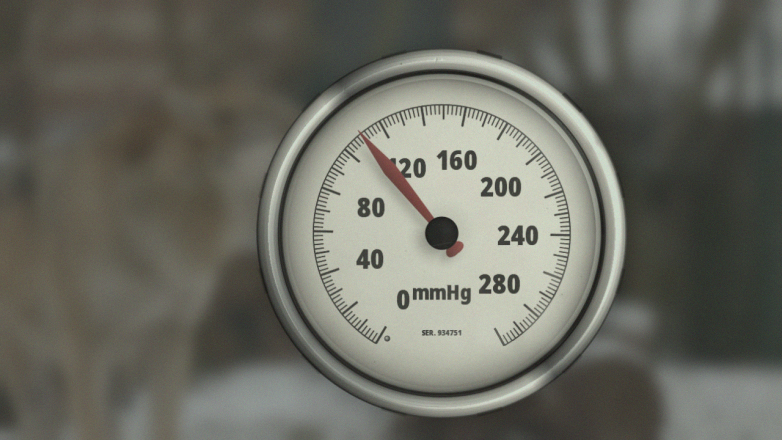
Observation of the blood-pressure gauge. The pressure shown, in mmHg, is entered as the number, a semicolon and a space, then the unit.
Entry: 110; mmHg
